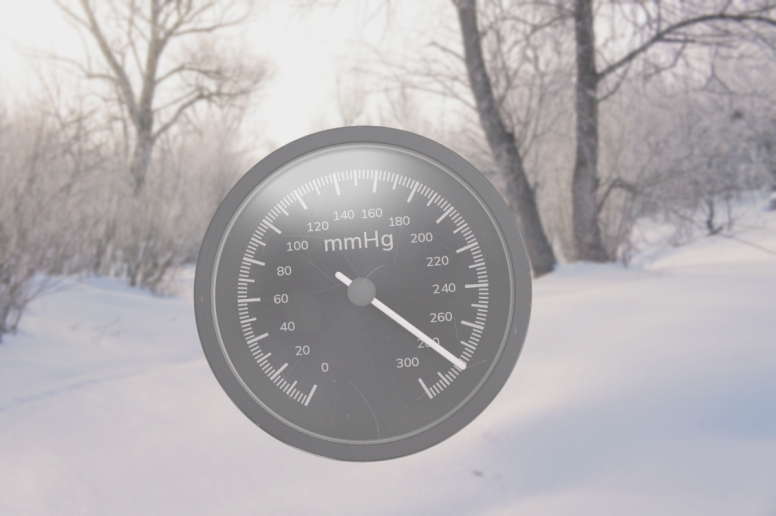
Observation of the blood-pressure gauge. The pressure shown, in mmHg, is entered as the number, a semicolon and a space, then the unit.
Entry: 280; mmHg
